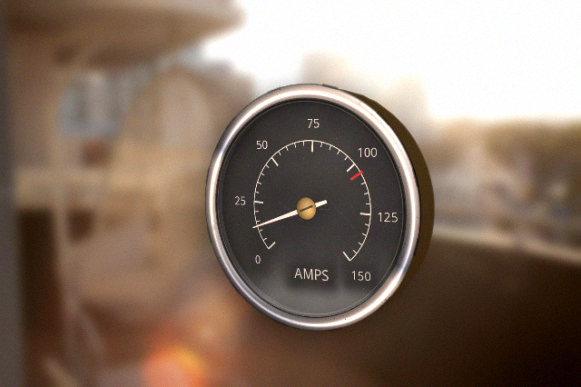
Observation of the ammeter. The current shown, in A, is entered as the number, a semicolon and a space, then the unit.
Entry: 12.5; A
